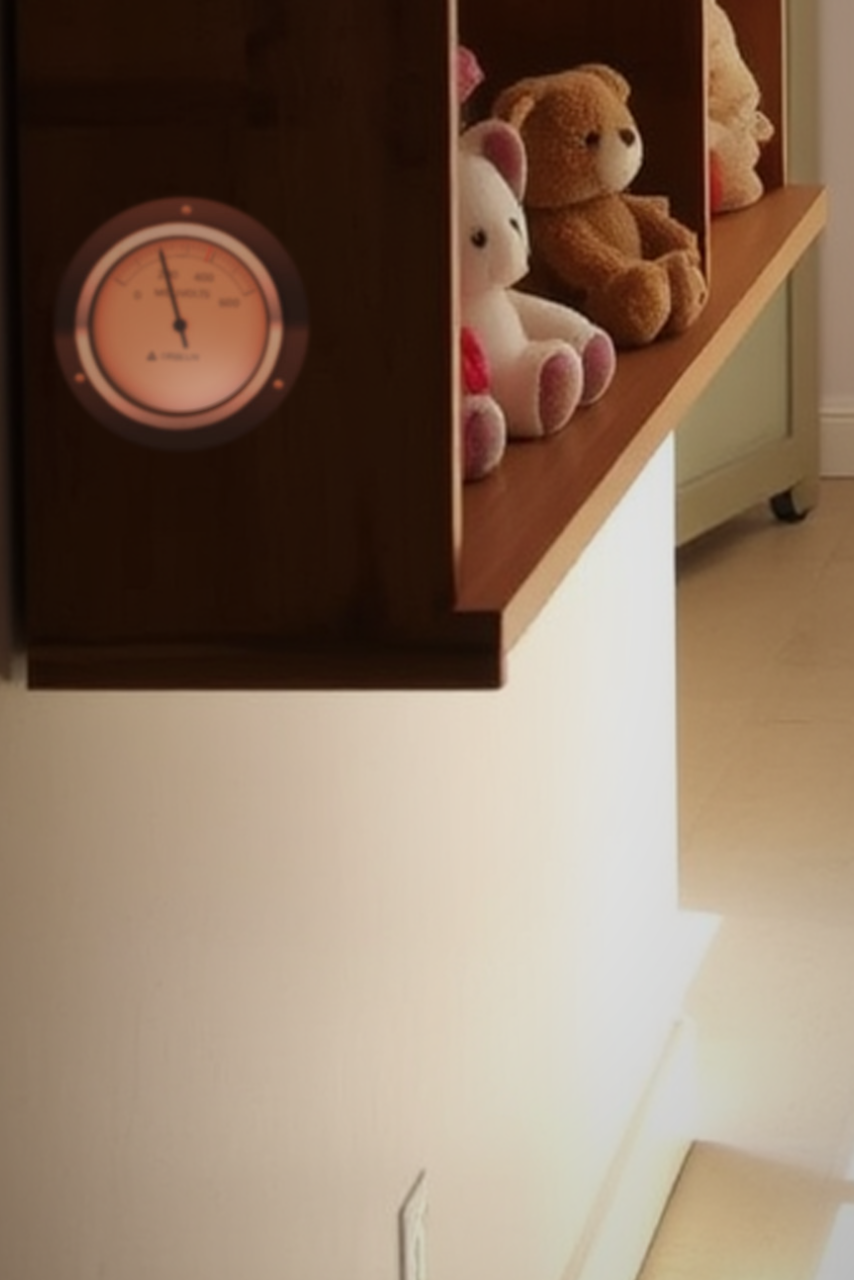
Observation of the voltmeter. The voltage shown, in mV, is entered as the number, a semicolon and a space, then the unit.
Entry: 200; mV
